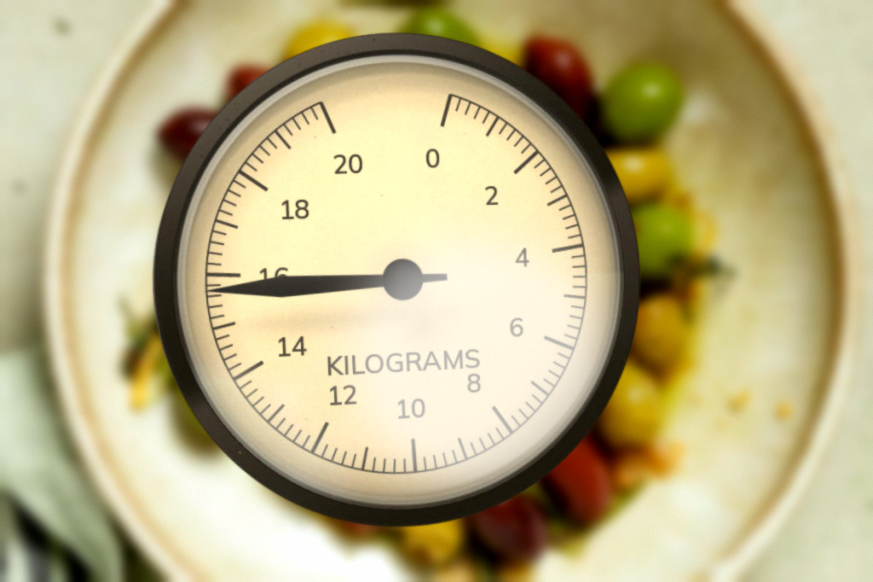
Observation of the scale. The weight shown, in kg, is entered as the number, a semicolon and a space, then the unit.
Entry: 15.7; kg
